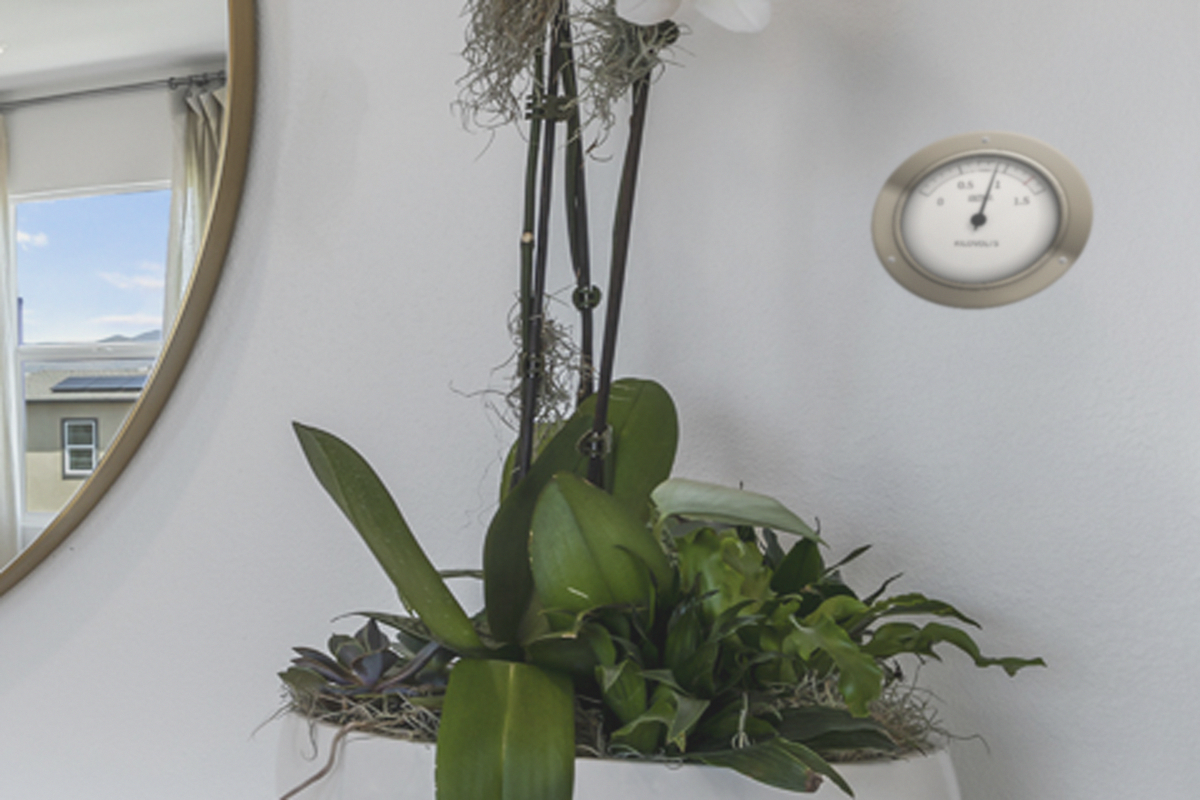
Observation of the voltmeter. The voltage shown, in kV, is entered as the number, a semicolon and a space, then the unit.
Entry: 0.9; kV
